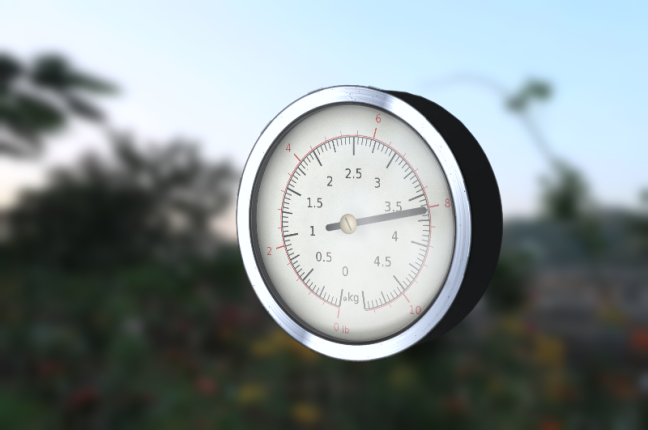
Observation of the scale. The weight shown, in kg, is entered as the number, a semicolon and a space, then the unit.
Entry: 3.65; kg
